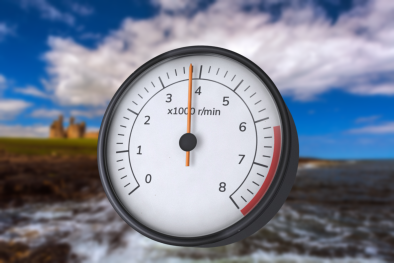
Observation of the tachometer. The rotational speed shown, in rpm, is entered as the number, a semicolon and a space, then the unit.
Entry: 3800; rpm
